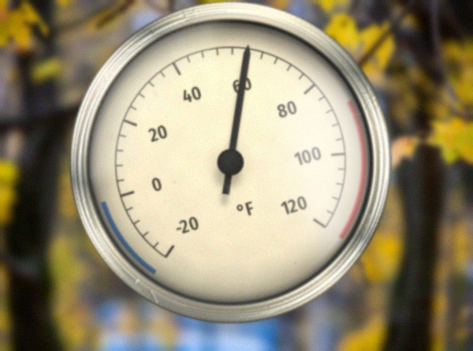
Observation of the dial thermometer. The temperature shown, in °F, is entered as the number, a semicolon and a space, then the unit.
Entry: 60; °F
